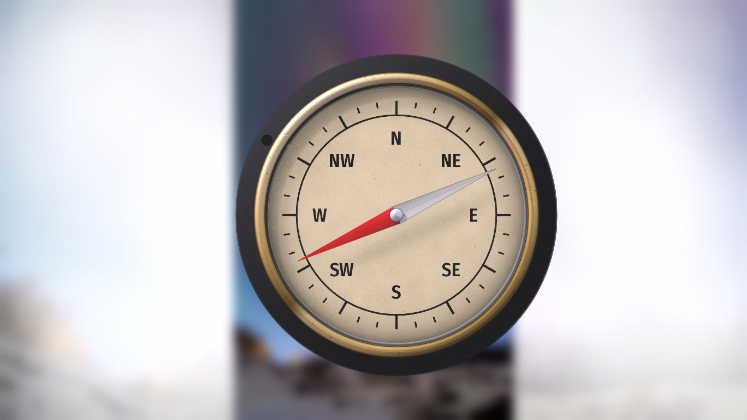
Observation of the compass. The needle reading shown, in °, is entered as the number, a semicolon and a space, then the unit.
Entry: 245; °
